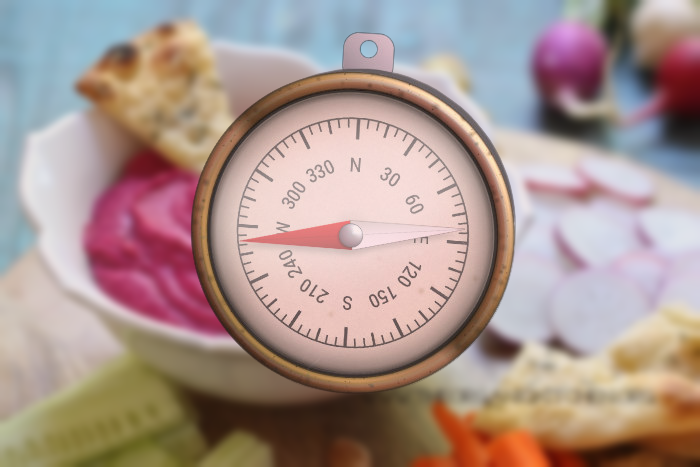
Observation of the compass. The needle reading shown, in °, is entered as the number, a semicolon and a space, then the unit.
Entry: 262.5; °
